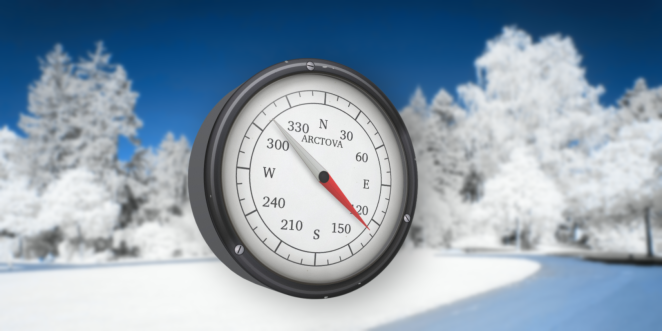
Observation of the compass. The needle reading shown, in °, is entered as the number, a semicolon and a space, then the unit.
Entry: 130; °
